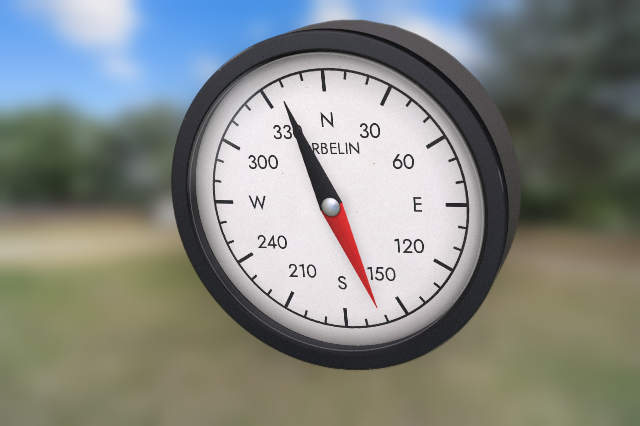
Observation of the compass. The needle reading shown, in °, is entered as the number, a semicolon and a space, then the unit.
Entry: 160; °
